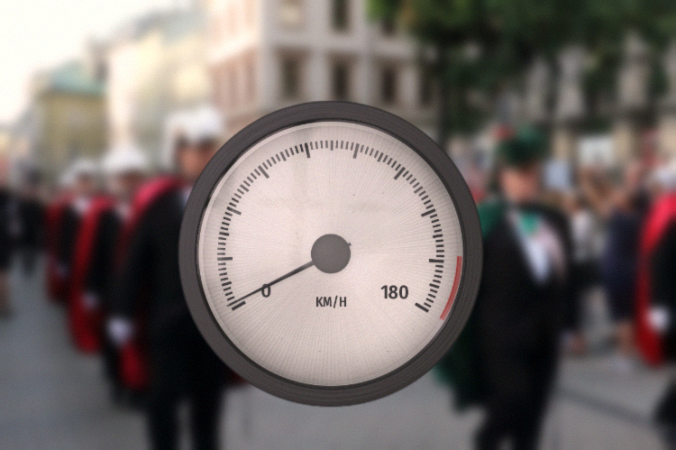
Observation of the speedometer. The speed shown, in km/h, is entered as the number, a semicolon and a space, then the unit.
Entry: 2; km/h
